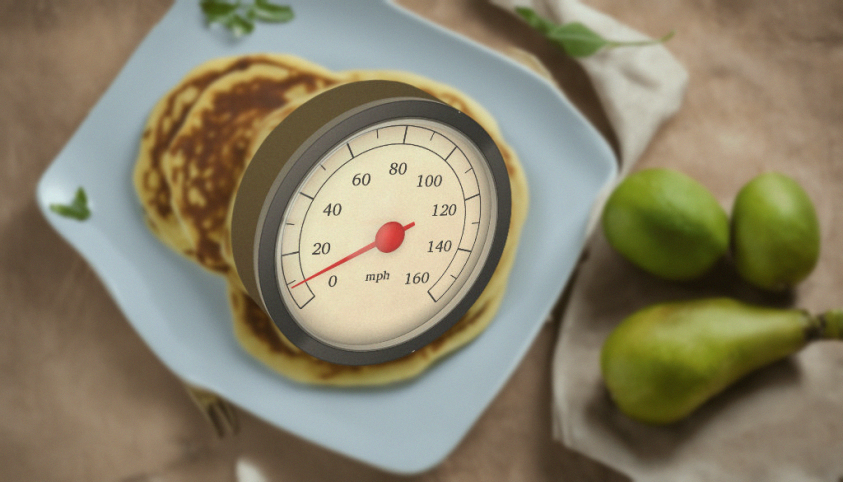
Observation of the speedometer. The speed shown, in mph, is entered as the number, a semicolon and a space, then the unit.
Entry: 10; mph
